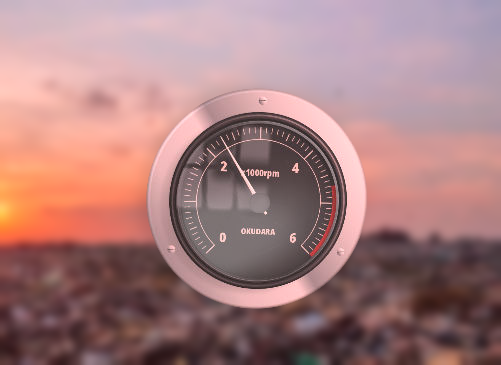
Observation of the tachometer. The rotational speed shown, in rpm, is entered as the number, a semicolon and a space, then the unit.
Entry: 2300; rpm
